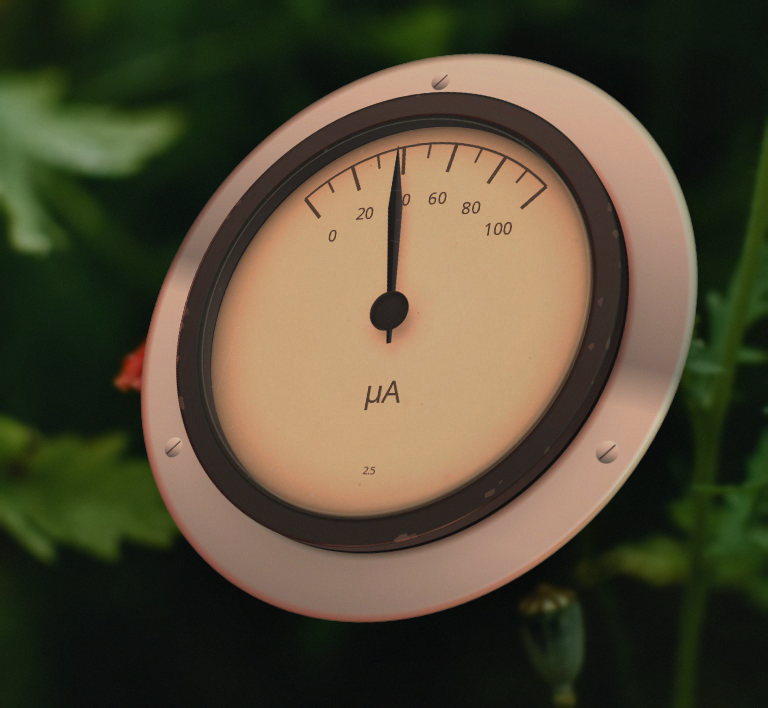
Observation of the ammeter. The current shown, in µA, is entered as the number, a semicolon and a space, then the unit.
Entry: 40; µA
